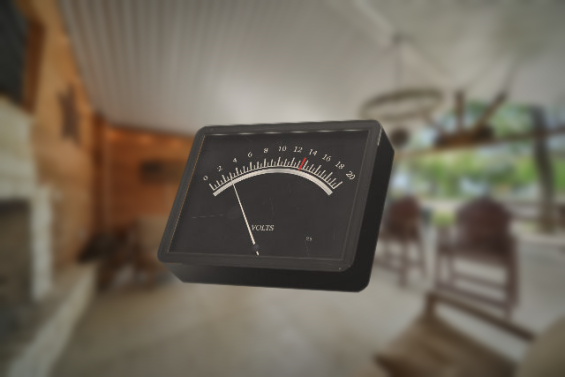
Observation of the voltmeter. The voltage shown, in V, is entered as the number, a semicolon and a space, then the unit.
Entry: 3; V
